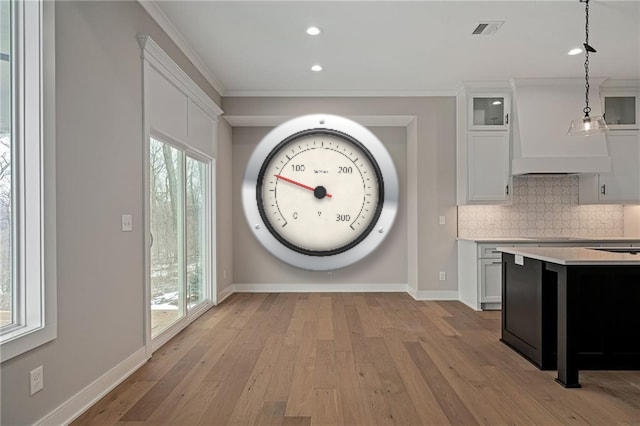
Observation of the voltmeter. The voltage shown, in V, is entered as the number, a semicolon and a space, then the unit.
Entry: 70; V
